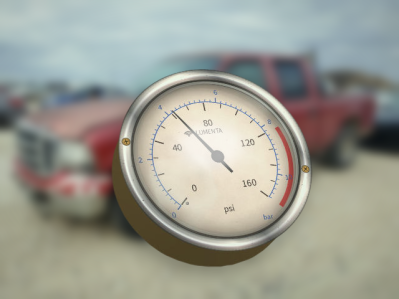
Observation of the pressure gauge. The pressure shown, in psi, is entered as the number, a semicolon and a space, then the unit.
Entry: 60; psi
